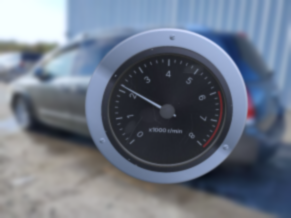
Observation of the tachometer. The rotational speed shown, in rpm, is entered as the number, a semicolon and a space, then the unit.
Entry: 2200; rpm
